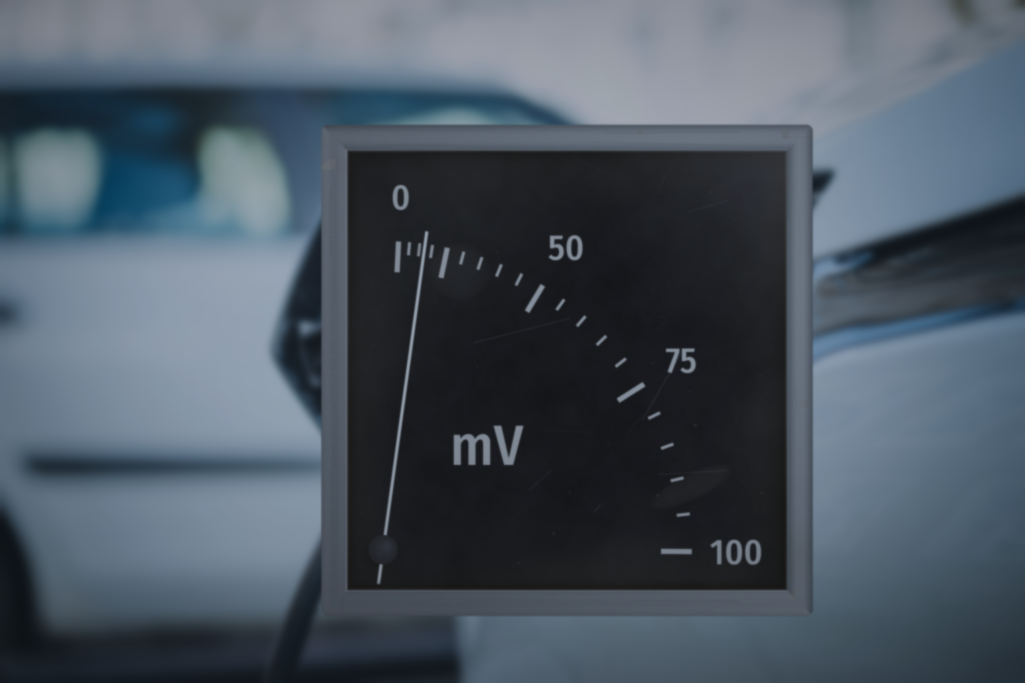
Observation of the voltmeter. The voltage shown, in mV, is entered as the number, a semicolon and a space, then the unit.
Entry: 17.5; mV
